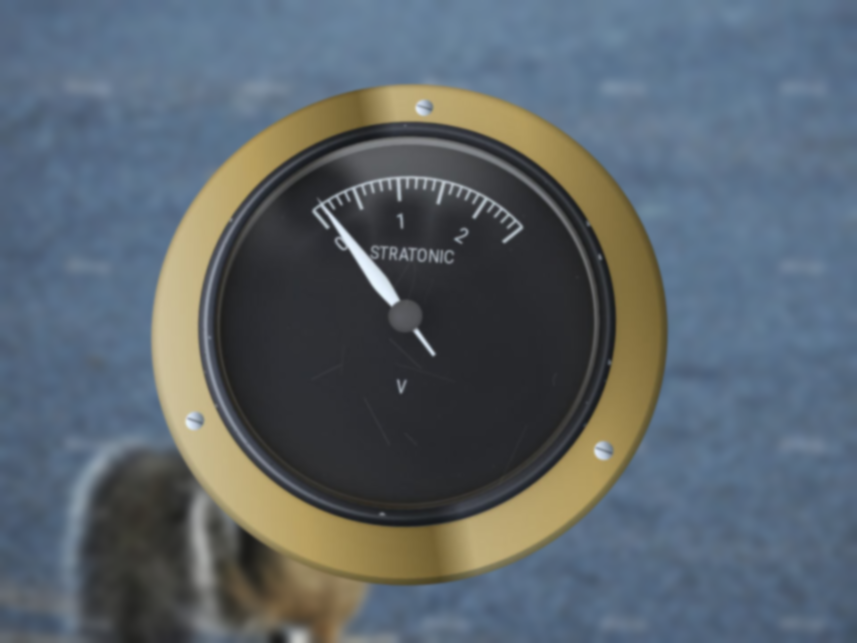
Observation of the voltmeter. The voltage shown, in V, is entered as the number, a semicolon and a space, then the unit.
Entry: 0.1; V
